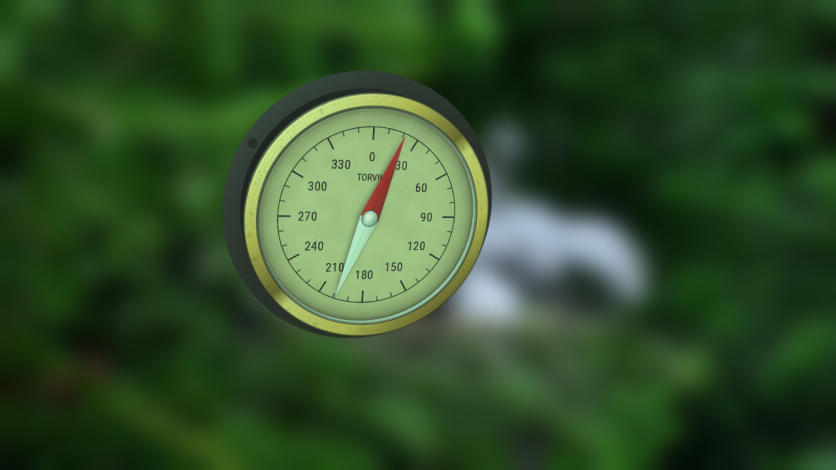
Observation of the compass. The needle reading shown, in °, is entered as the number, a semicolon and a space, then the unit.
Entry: 20; °
